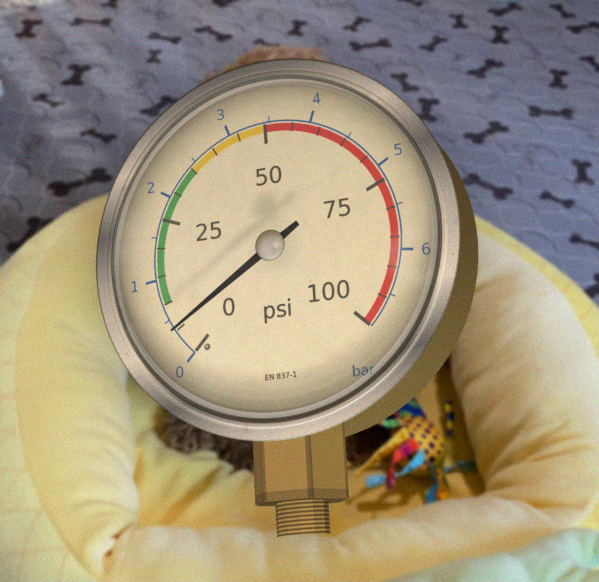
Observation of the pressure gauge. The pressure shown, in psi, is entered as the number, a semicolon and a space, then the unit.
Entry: 5; psi
